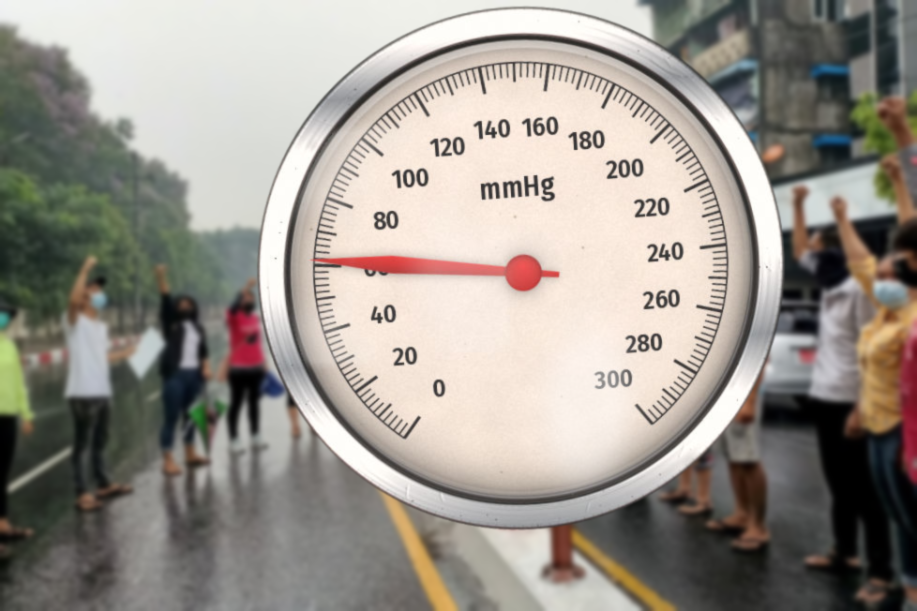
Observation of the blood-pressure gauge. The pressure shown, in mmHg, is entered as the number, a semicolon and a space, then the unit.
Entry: 62; mmHg
